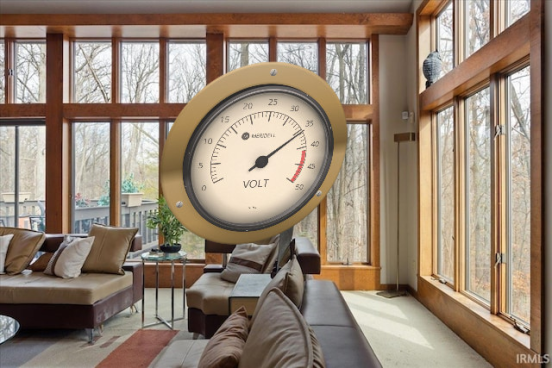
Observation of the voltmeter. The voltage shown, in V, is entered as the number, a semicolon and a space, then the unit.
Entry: 35; V
